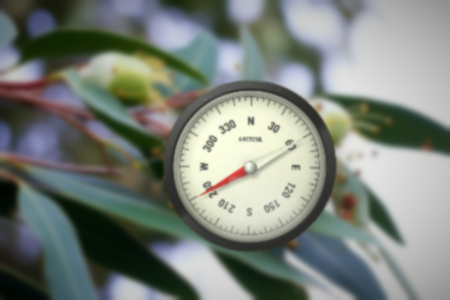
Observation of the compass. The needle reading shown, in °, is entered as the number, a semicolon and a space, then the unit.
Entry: 240; °
